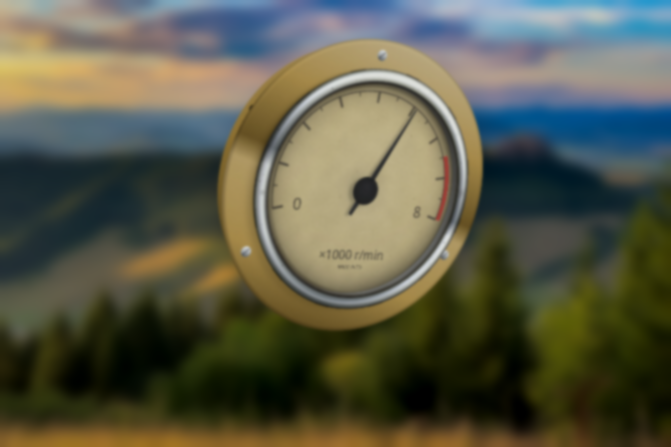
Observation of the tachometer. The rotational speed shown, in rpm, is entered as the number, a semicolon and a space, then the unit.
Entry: 5000; rpm
